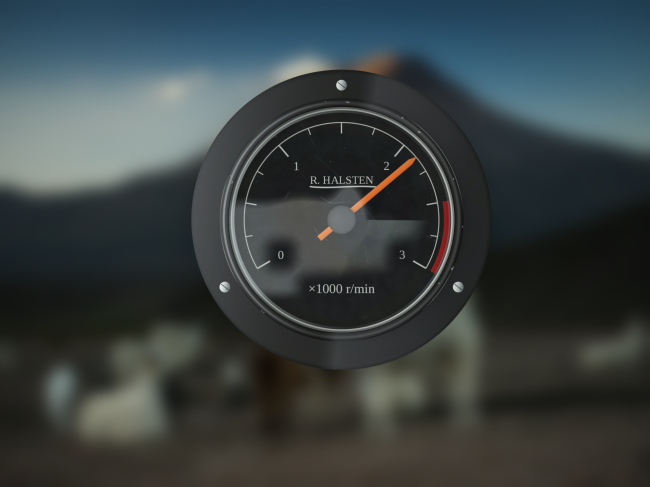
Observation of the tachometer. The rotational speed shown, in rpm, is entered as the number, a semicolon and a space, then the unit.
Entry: 2125; rpm
